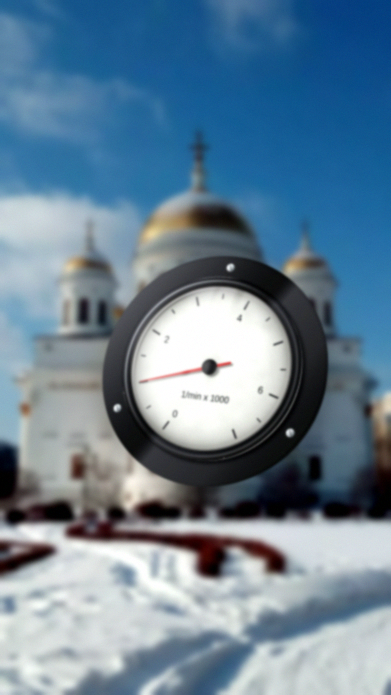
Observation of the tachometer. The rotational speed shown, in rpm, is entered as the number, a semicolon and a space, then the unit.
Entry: 1000; rpm
